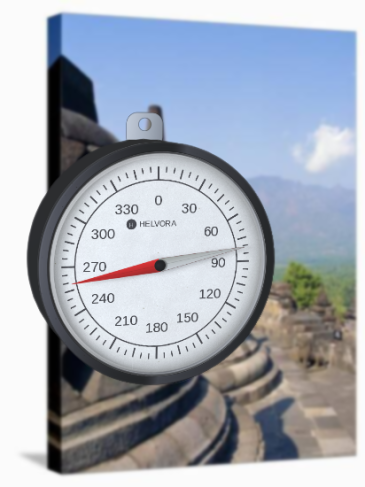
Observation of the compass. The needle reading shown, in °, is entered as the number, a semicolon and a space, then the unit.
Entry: 260; °
